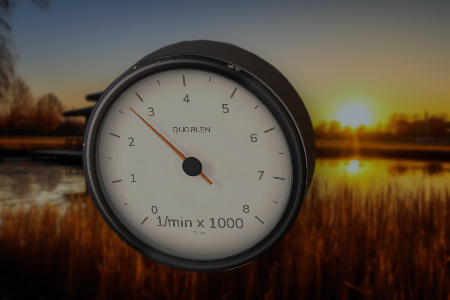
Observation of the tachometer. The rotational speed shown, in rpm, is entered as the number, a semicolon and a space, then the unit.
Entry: 2750; rpm
